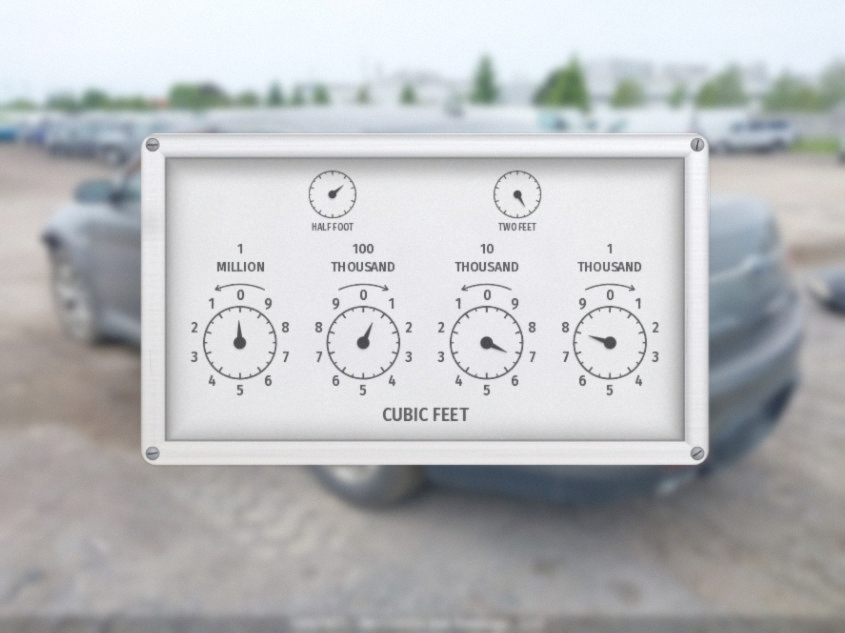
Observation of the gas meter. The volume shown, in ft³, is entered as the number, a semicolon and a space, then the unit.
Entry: 6800; ft³
